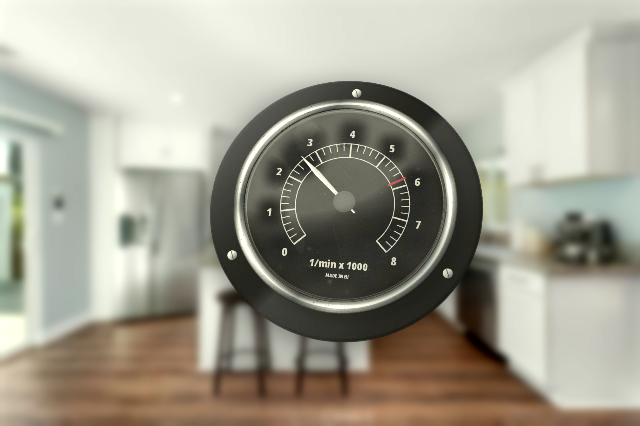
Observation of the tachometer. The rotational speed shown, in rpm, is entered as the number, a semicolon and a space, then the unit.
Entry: 2600; rpm
